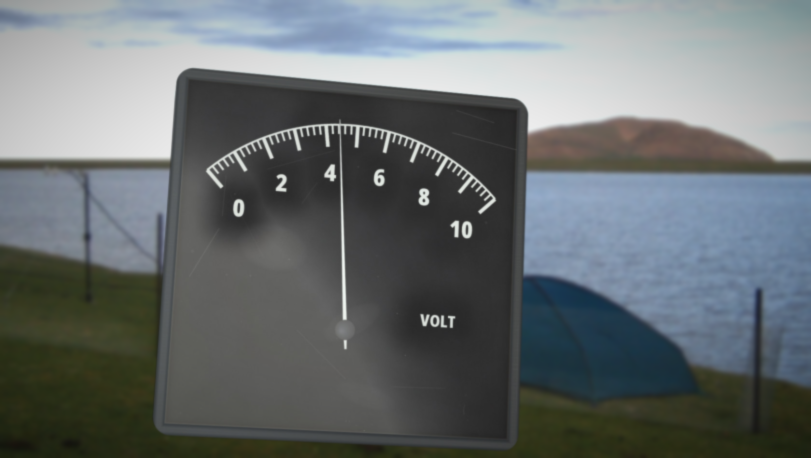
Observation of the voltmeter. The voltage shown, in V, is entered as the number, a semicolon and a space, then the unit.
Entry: 4.4; V
